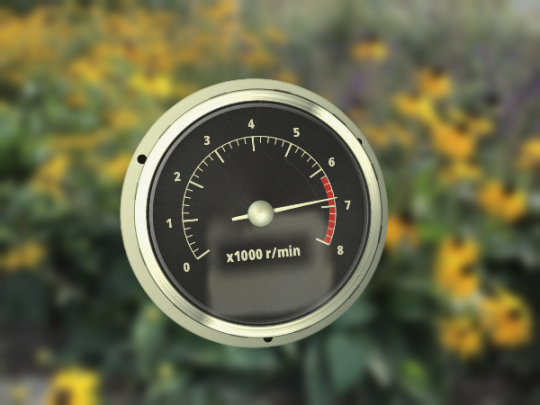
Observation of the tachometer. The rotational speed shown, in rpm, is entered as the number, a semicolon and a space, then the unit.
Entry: 6800; rpm
